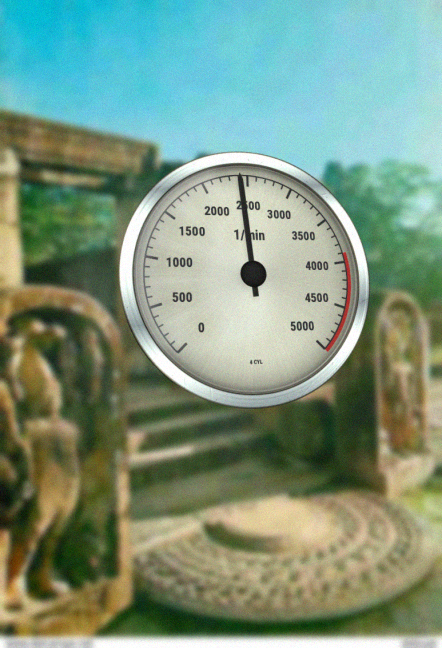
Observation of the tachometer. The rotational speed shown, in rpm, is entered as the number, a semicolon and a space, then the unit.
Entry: 2400; rpm
